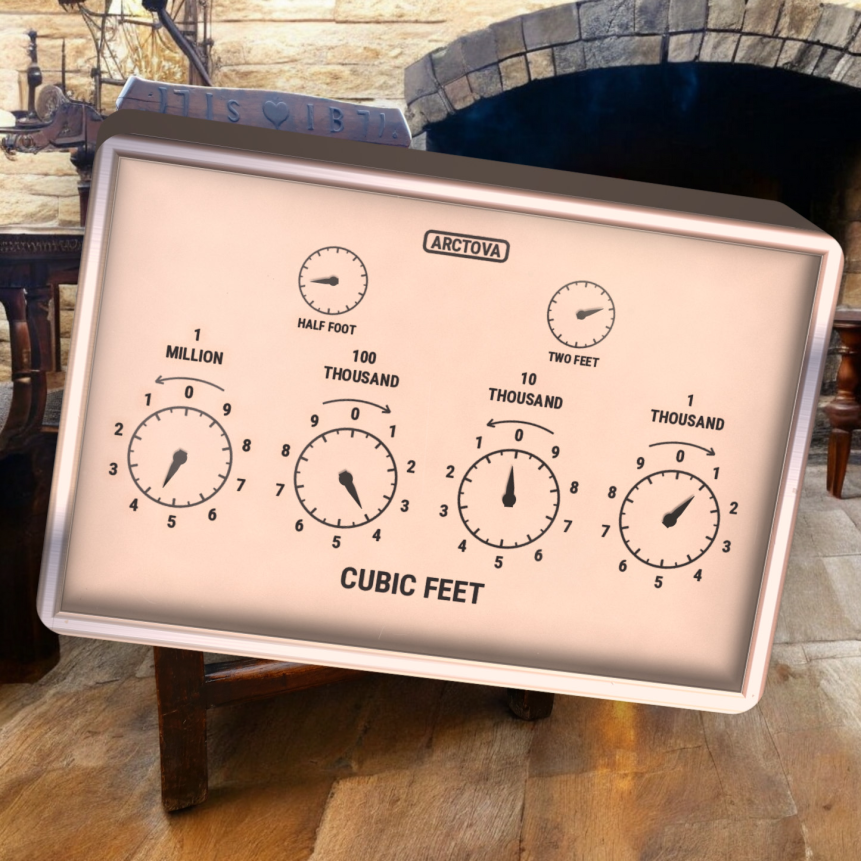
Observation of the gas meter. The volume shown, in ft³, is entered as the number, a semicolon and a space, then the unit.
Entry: 440100; ft³
